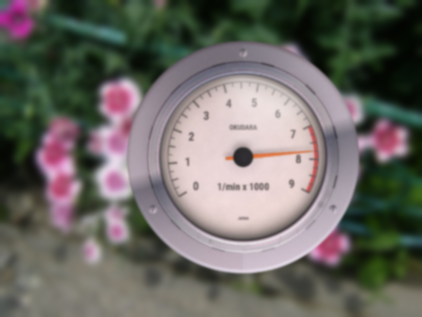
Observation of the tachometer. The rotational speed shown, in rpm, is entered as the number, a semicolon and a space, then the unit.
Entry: 7750; rpm
